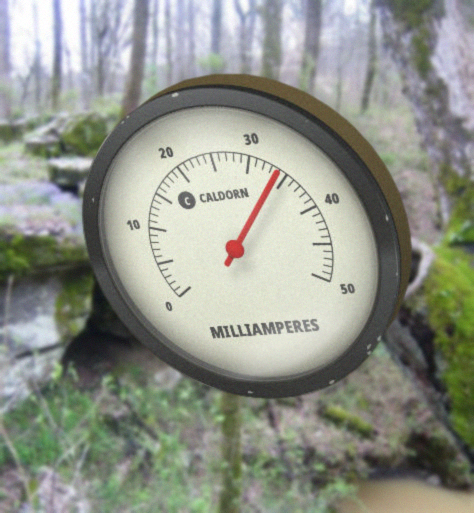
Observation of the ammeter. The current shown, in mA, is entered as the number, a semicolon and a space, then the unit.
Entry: 34; mA
